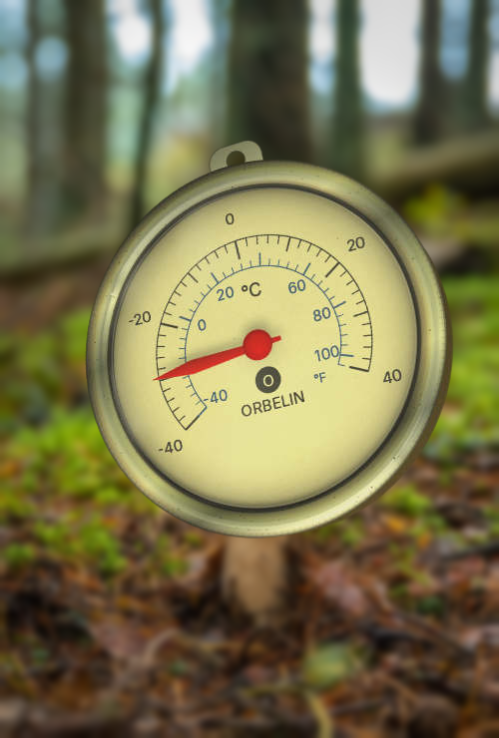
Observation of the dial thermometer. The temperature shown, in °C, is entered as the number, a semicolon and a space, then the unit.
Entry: -30; °C
